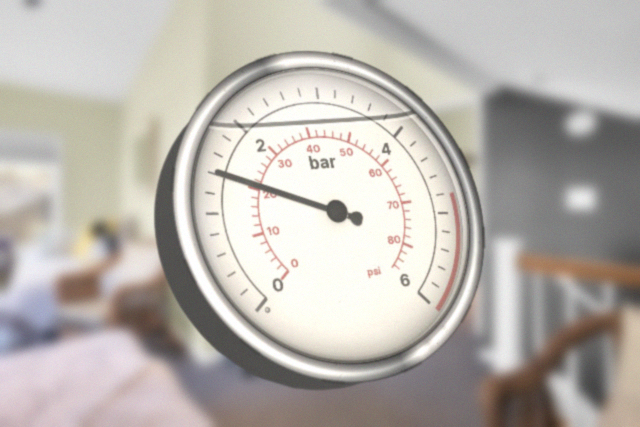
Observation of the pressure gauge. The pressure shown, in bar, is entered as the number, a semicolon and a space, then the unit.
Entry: 1.4; bar
